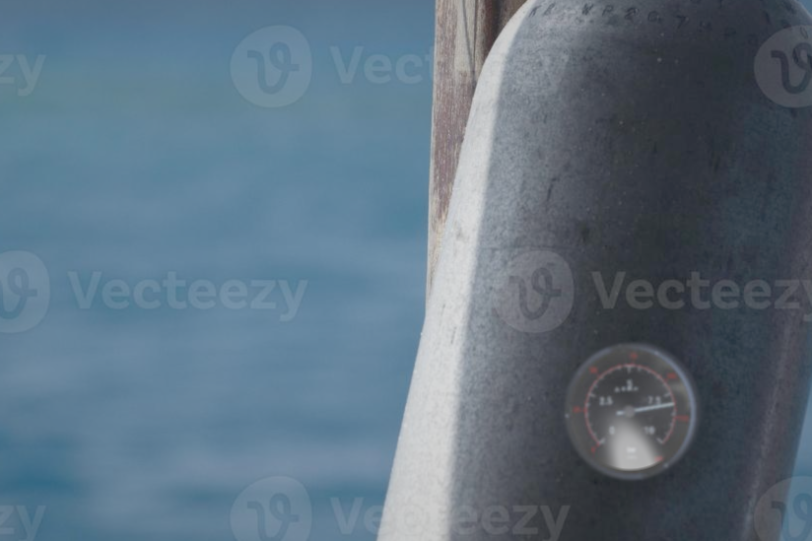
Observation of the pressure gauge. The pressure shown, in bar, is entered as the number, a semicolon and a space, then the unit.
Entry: 8; bar
